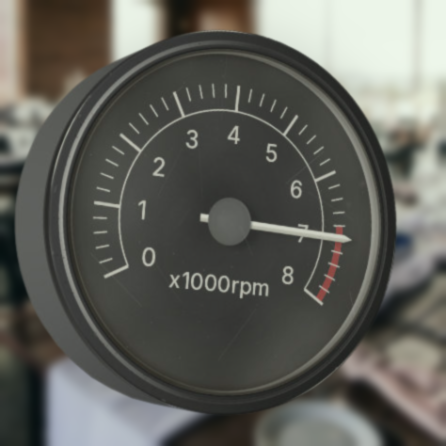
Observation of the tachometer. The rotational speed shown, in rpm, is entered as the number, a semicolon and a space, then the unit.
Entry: 7000; rpm
